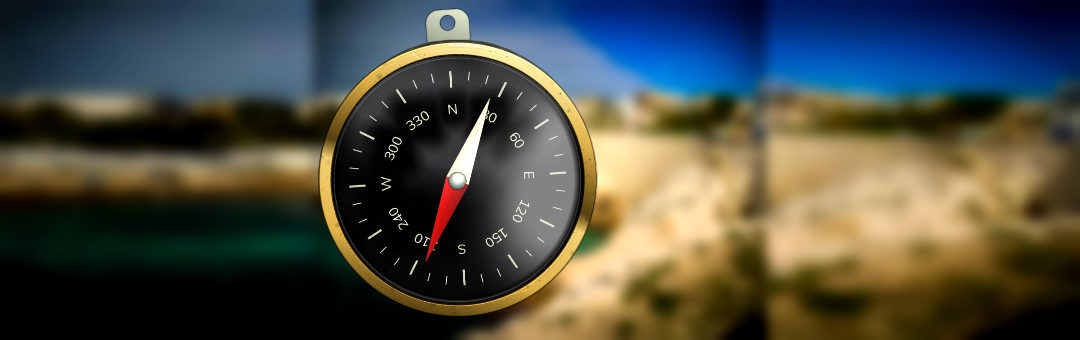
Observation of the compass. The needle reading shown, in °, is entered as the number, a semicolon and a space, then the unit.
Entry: 205; °
